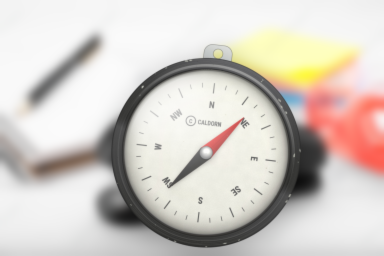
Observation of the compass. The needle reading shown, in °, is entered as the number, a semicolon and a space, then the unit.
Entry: 40; °
